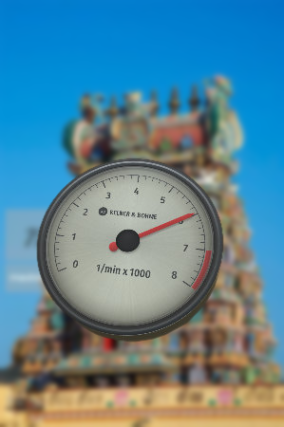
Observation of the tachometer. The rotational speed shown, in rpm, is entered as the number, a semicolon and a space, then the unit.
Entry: 6000; rpm
